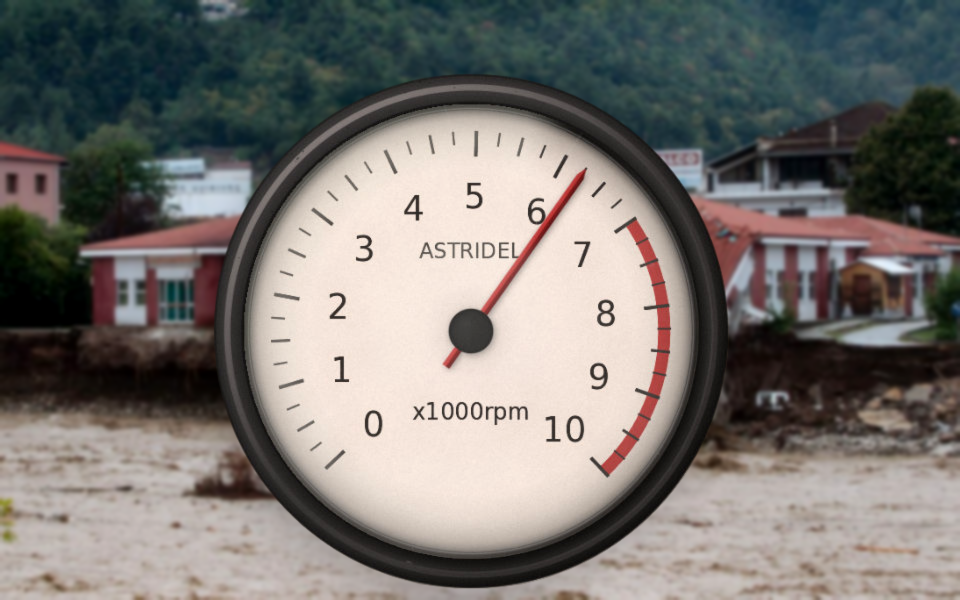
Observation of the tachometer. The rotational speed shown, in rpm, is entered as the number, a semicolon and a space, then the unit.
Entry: 6250; rpm
